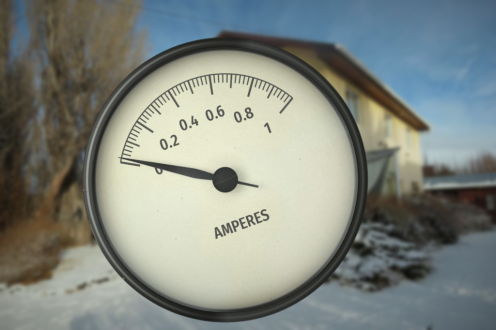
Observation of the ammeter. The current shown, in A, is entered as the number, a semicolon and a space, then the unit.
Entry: 0.02; A
